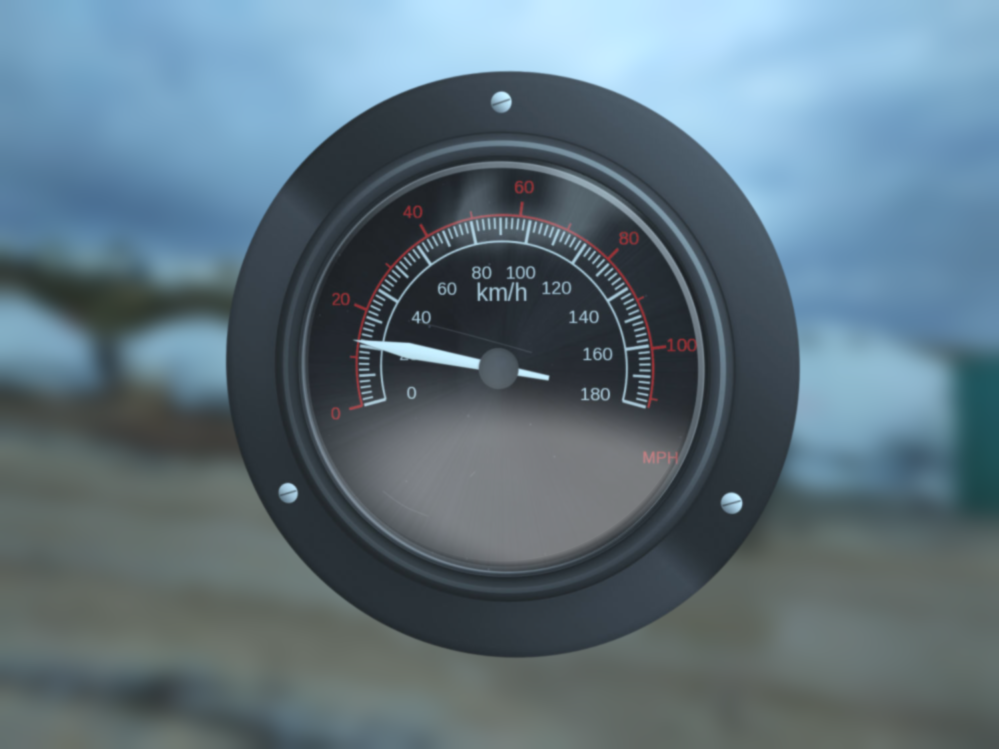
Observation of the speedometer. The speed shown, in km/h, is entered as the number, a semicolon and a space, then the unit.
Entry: 22; km/h
